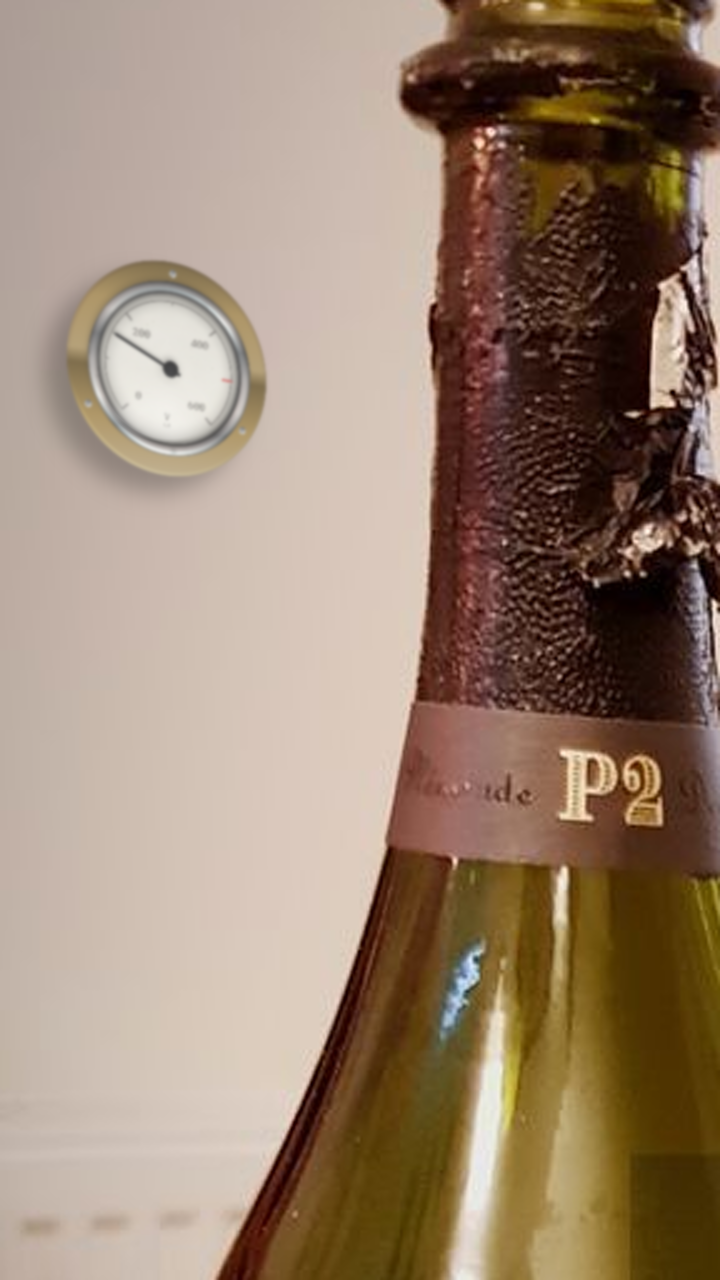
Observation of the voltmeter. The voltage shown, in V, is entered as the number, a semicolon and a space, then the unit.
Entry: 150; V
